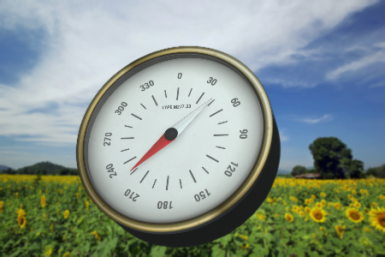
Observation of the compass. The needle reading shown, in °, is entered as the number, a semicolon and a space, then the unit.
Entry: 225; °
